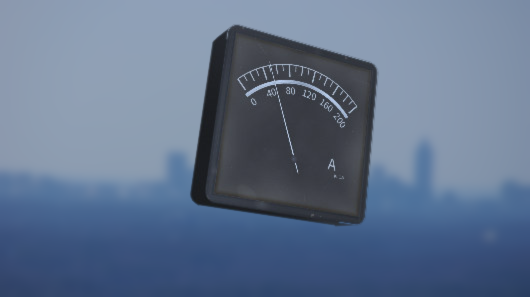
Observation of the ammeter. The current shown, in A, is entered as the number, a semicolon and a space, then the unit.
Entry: 50; A
